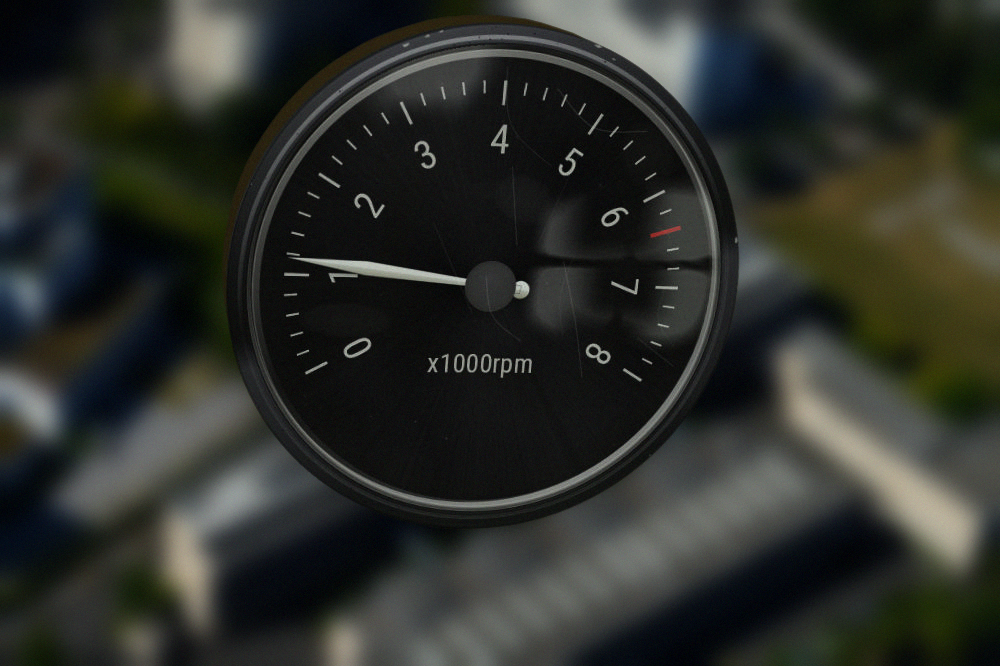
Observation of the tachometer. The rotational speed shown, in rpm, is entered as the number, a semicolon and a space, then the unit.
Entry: 1200; rpm
